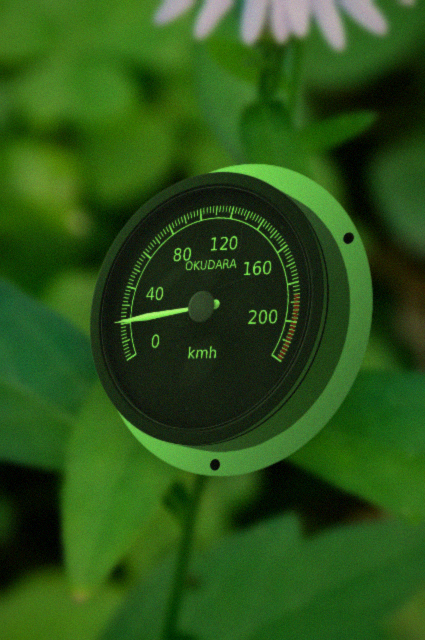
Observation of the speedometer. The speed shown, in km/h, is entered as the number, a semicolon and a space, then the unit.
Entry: 20; km/h
